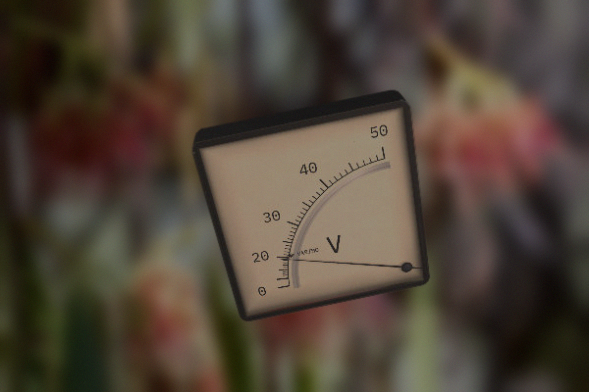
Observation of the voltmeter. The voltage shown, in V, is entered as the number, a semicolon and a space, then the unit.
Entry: 20; V
